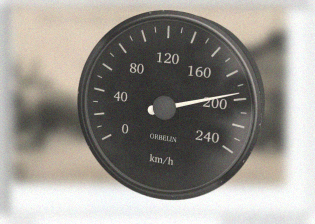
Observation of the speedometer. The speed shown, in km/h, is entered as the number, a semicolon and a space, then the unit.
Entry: 195; km/h
